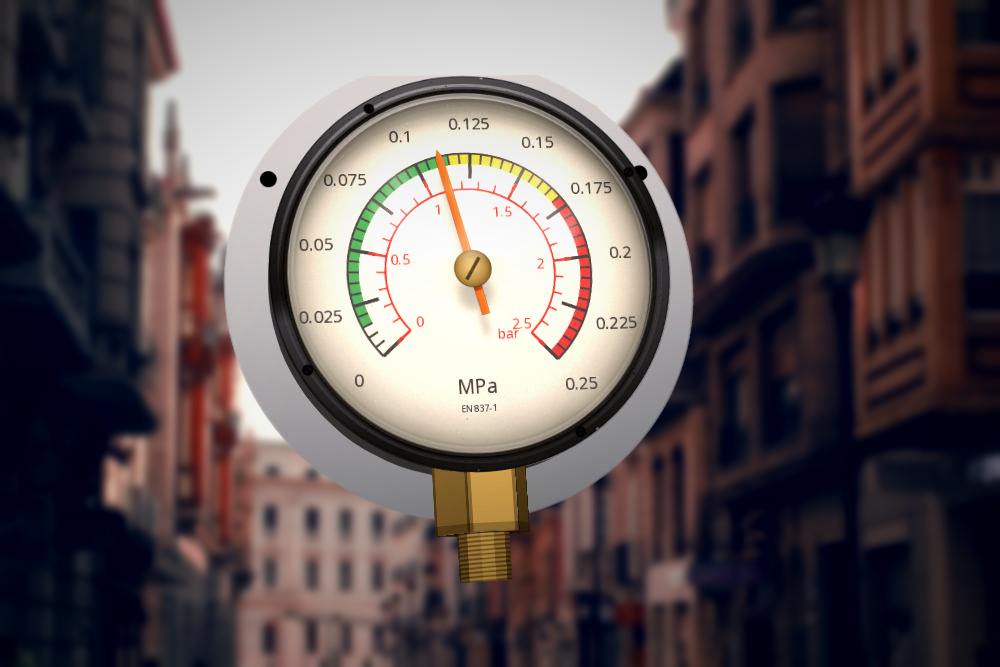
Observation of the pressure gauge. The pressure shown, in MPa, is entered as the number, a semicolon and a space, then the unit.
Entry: 0.11; MPa
